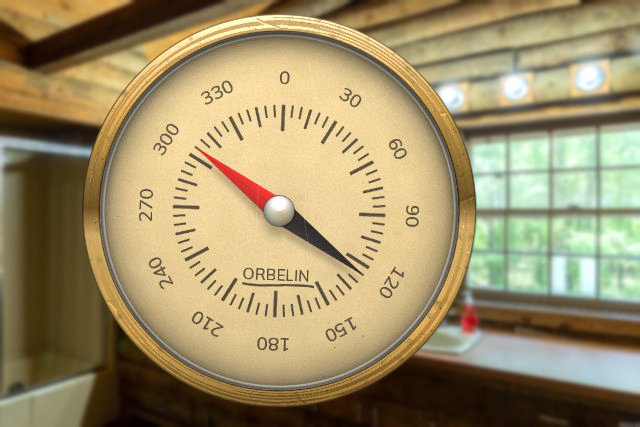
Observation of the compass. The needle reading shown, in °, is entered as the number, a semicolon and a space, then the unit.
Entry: 305; °
